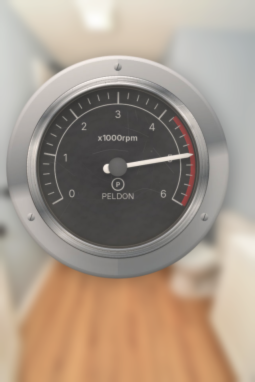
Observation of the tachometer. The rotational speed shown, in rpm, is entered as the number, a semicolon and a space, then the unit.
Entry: 5000; rpm
